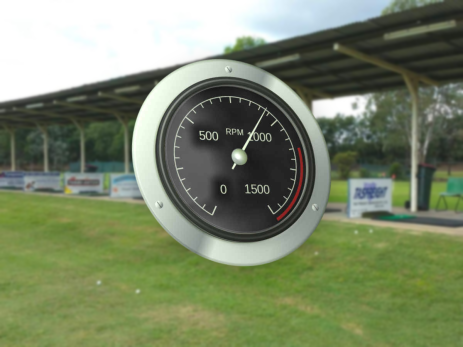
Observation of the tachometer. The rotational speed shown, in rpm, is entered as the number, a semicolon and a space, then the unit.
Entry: 925; rpm
